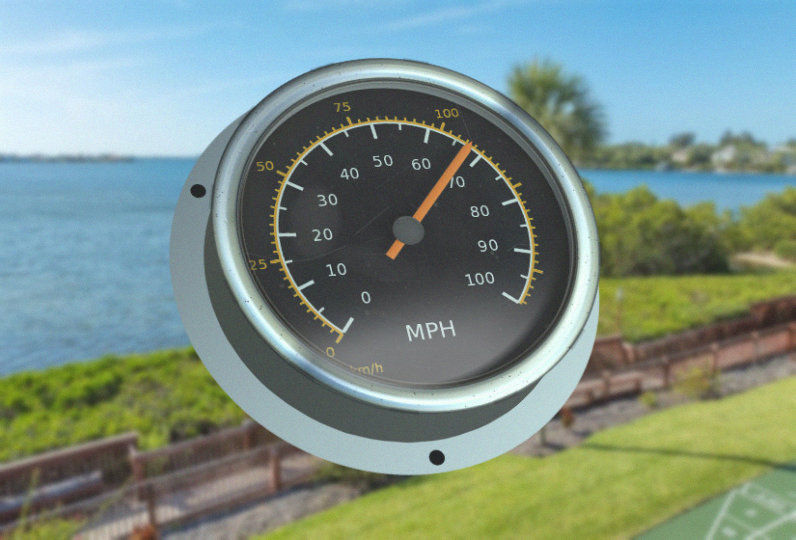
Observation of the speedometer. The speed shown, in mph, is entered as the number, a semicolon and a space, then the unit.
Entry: 67.5; mph
